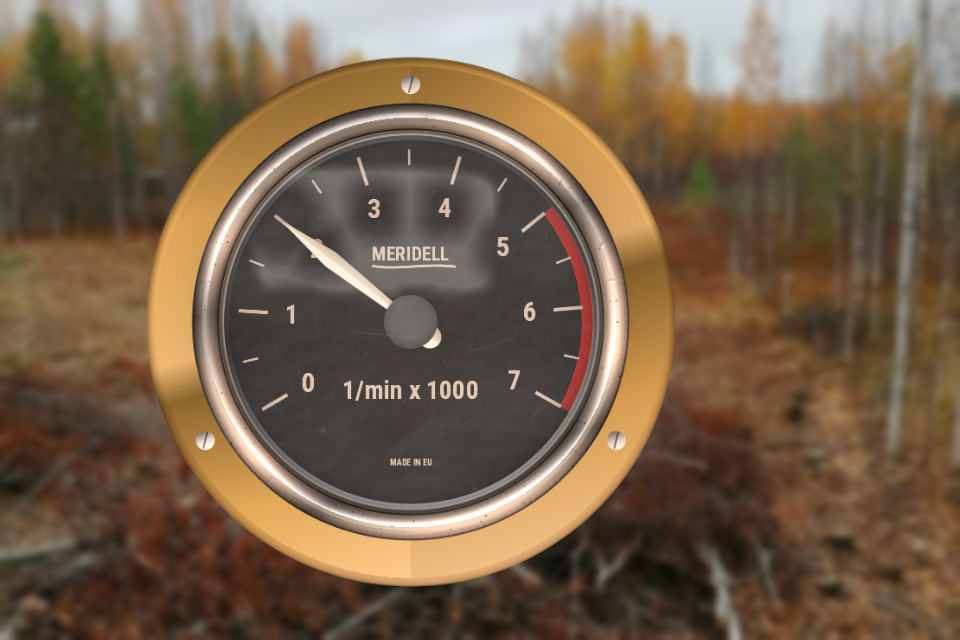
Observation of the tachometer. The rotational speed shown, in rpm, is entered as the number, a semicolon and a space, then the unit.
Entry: 2000; rpm
